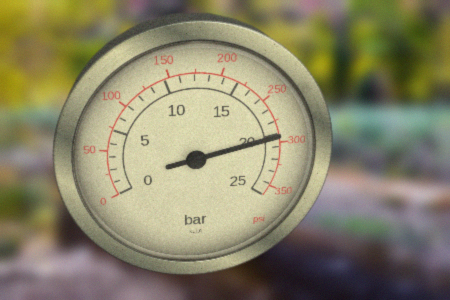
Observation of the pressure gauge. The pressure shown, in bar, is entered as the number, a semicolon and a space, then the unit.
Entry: 20; bar
